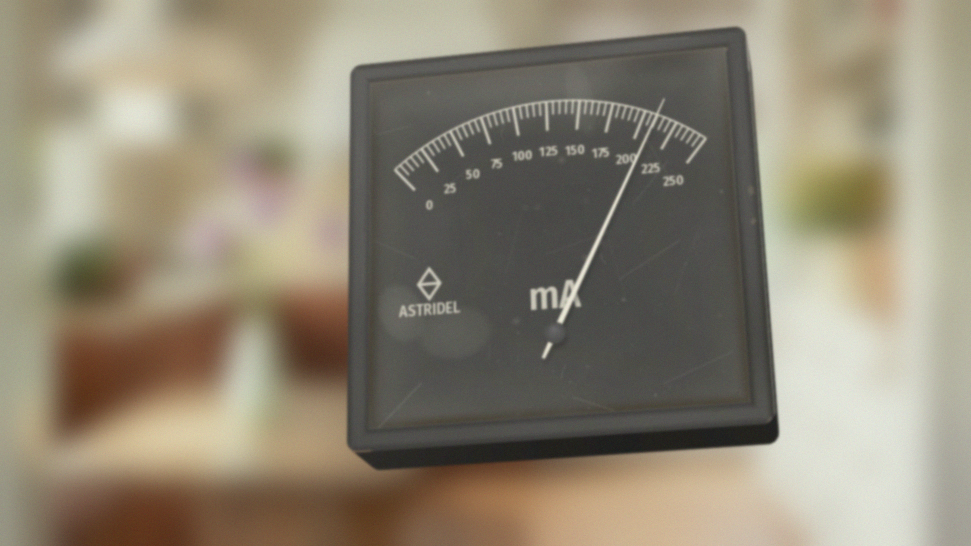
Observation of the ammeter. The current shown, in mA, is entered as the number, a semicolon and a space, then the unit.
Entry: 210; mA
